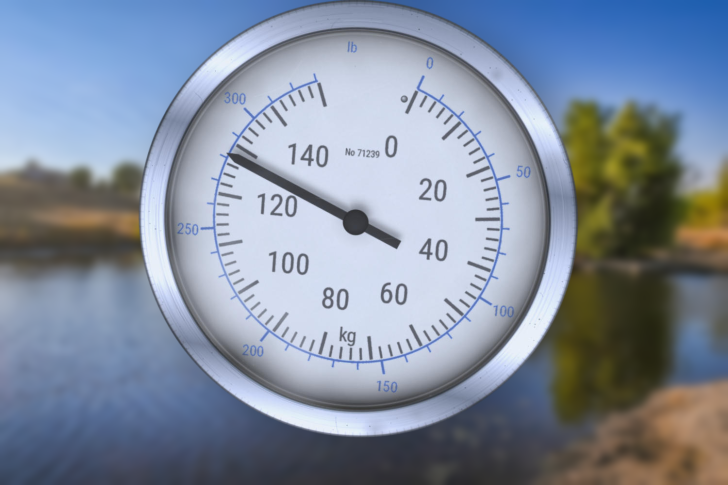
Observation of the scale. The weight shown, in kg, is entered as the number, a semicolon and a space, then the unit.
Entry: 128; kg
